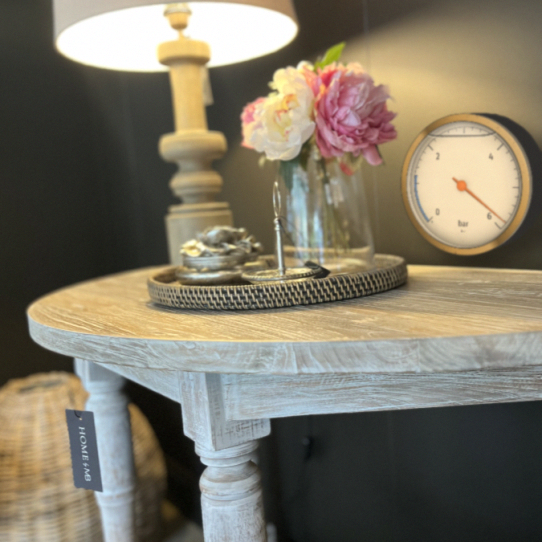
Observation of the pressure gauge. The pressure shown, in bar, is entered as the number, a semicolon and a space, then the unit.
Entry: 5.8; bar
